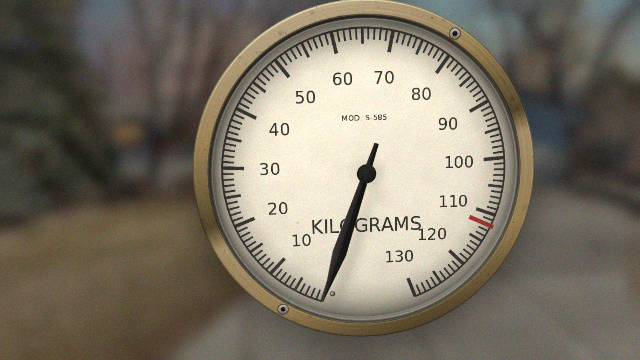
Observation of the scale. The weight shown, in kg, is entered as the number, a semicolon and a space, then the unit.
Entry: 0; kg
